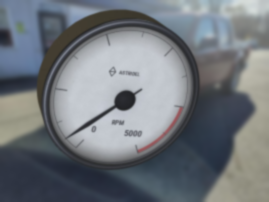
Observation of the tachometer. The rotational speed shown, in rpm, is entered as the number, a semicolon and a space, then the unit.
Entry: 250; rpm
